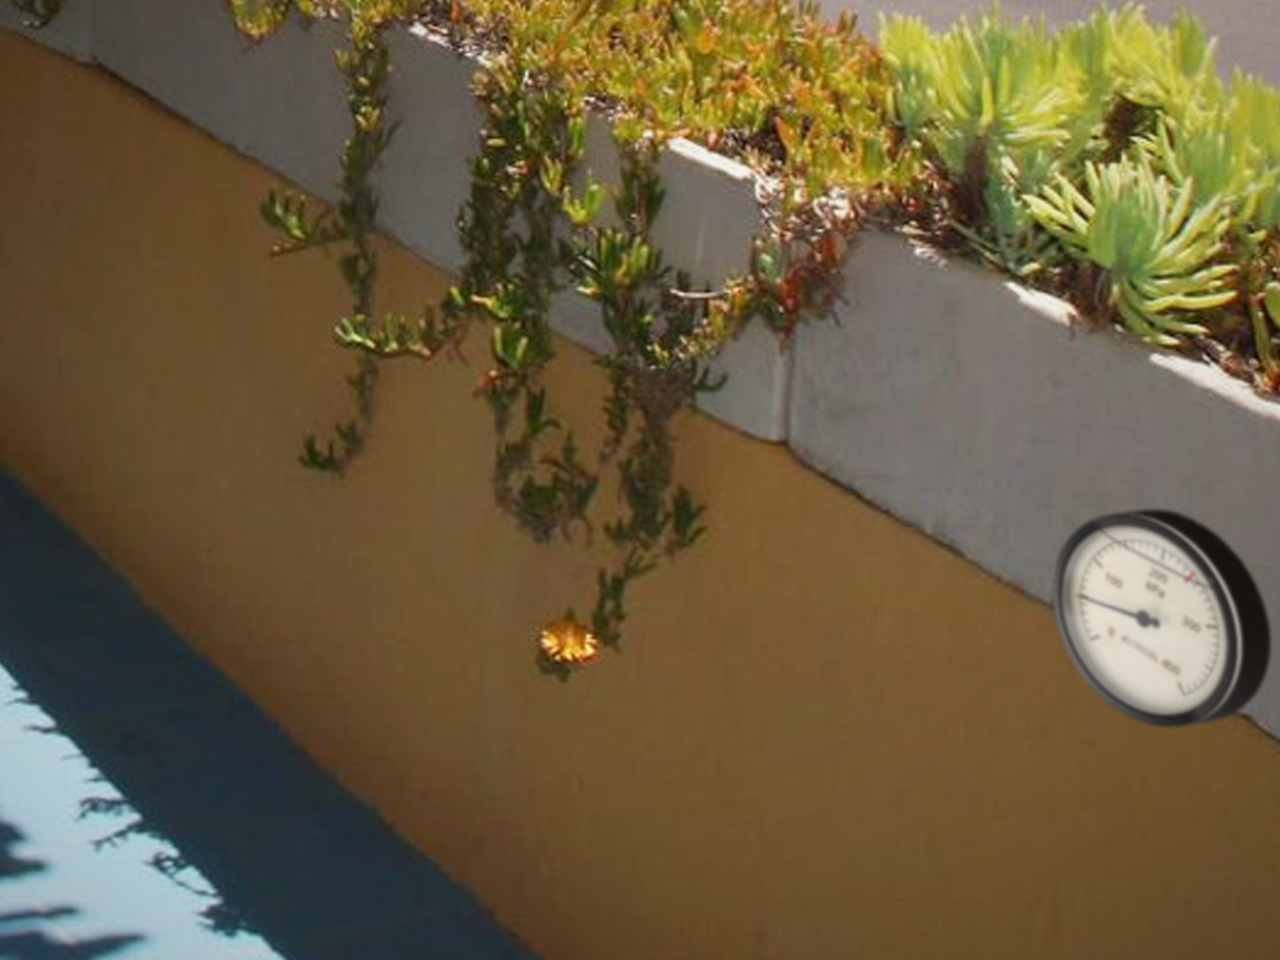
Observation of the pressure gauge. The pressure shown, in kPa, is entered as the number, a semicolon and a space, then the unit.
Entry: 50; kPa
